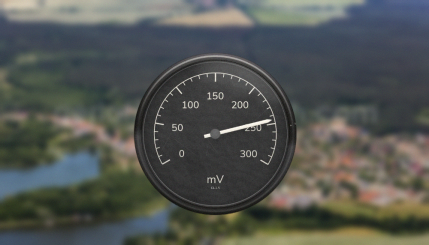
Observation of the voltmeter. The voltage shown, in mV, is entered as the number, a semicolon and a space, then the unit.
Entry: 245; mV
